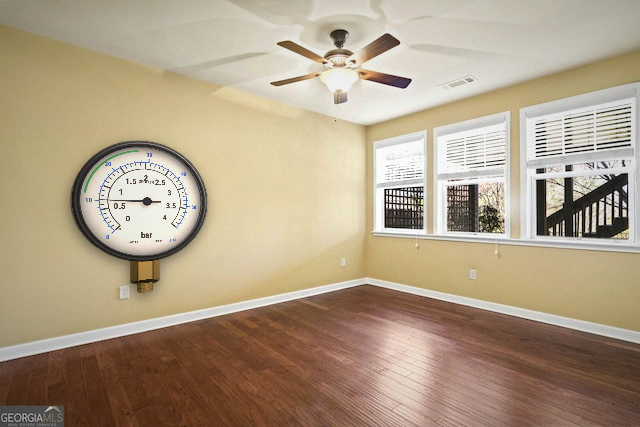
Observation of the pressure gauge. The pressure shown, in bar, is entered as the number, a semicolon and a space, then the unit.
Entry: 0.7; bar
